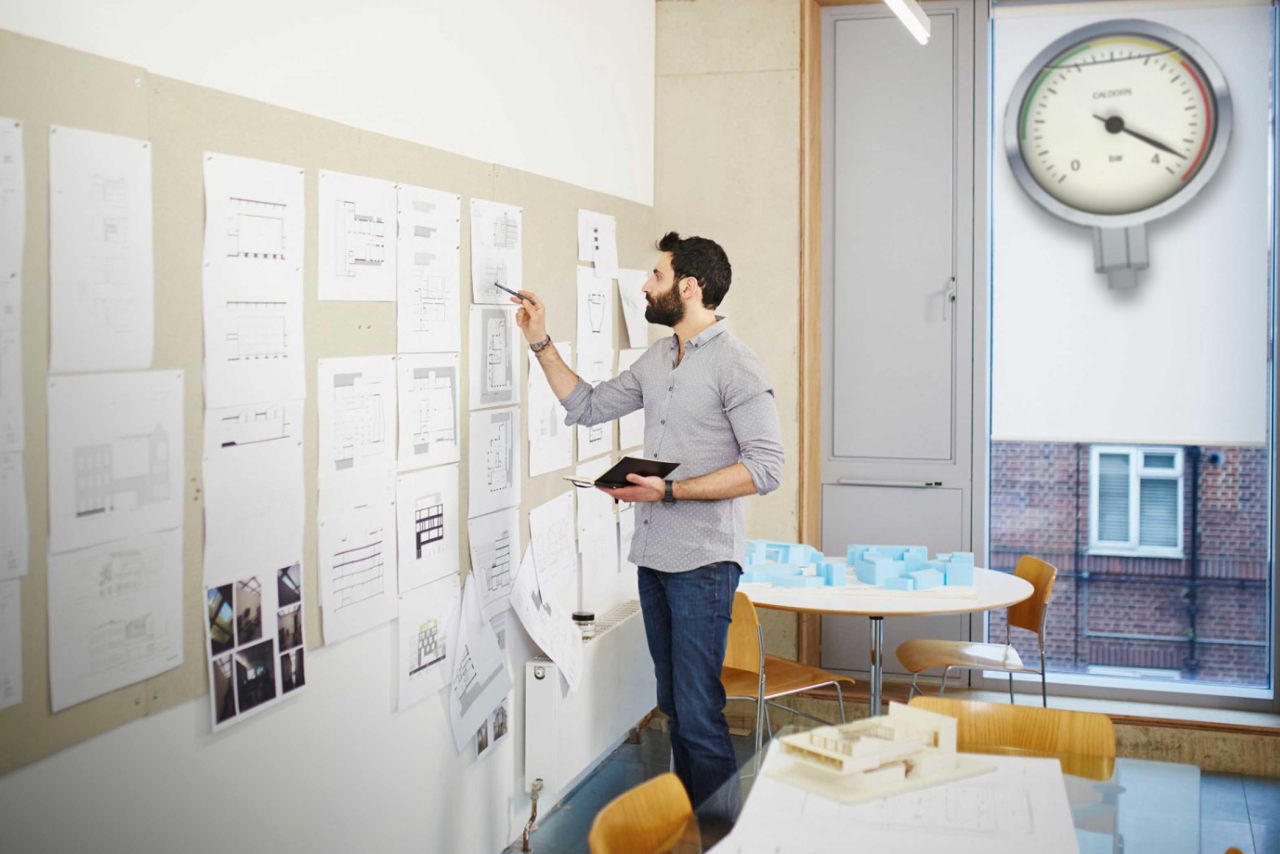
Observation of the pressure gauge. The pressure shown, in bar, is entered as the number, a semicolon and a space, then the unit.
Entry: 3.8; bar
